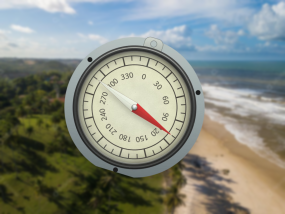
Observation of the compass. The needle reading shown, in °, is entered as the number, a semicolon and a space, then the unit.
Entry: 110; °
